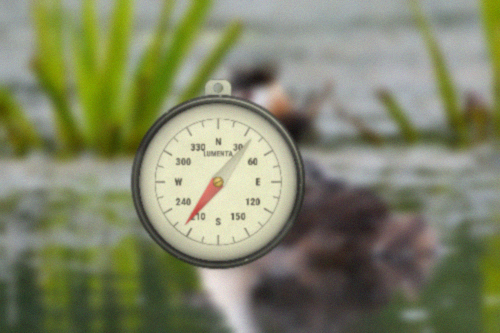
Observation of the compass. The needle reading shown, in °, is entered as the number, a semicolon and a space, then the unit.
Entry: 217.5; °
